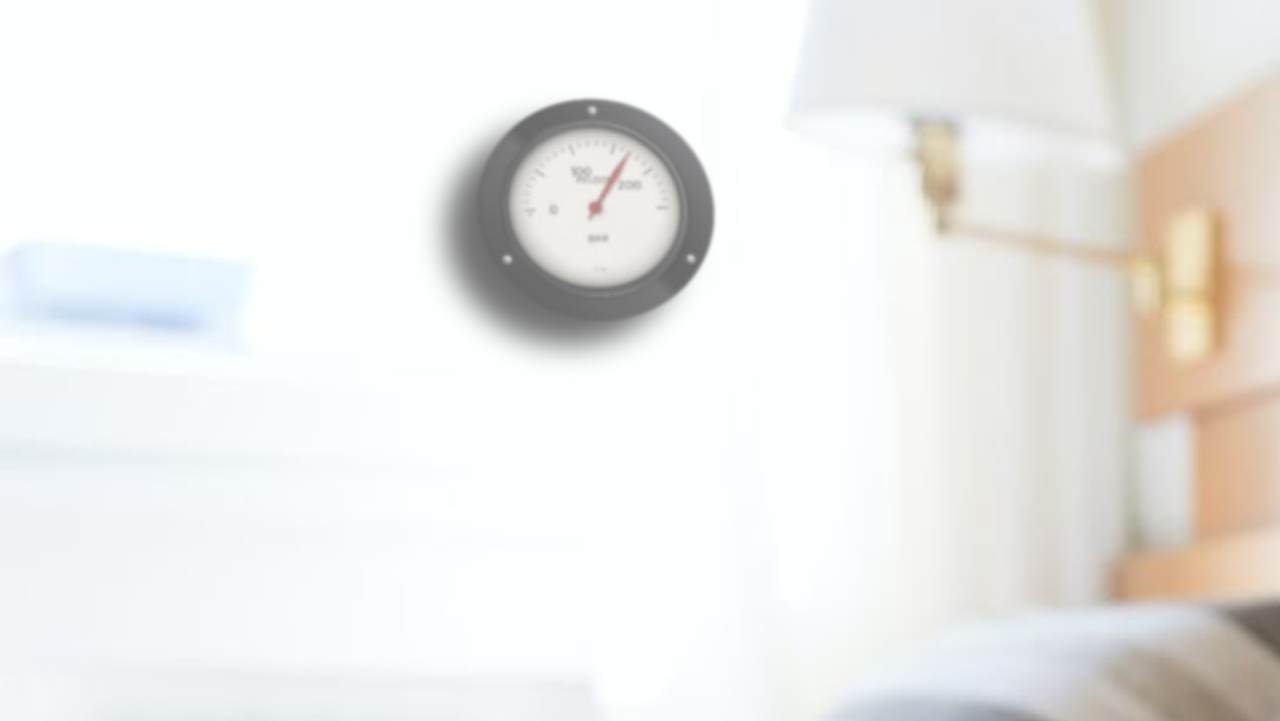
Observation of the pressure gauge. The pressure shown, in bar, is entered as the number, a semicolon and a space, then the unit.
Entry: 170; bar
